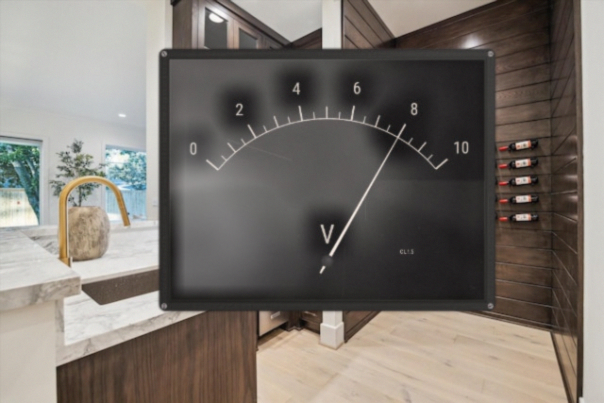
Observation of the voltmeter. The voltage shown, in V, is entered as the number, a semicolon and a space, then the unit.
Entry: 8; V
